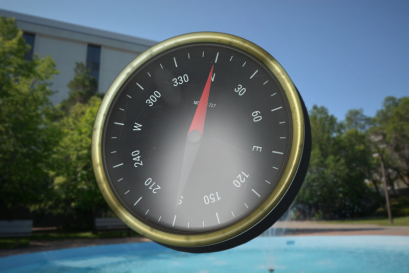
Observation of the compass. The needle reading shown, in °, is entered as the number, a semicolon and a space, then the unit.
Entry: 0; °
